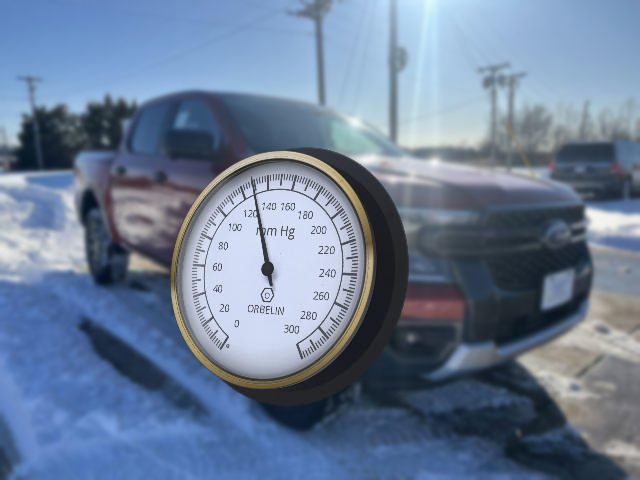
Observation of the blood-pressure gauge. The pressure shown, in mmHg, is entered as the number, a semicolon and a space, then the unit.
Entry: 130; mmHg
